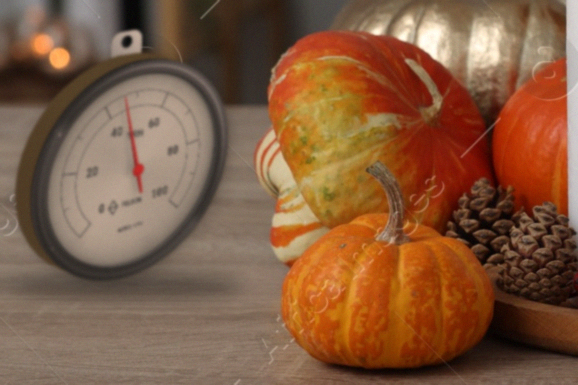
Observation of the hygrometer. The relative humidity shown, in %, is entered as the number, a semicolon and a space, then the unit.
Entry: 45; %
